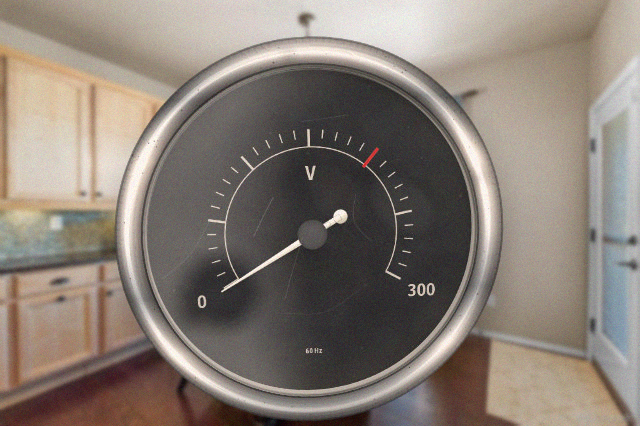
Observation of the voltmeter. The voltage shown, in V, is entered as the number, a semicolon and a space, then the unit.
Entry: 0; V
